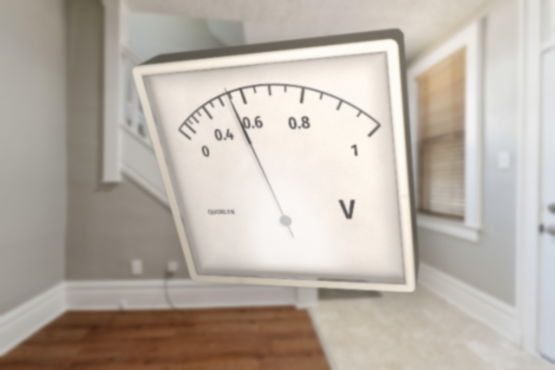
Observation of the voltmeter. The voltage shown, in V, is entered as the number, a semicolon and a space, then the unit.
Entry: 0.55; V
